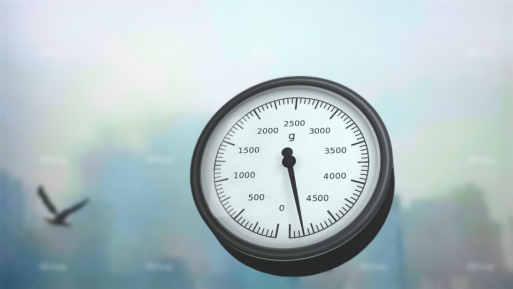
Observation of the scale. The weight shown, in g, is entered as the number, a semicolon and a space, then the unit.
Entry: 4850; g
